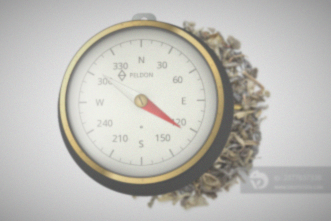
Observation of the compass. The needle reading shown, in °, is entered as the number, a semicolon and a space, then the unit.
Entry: 125; °
